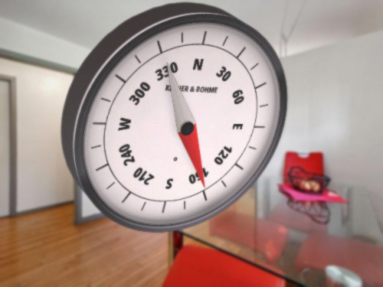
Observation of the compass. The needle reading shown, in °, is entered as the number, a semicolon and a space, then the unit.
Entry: 150; °
